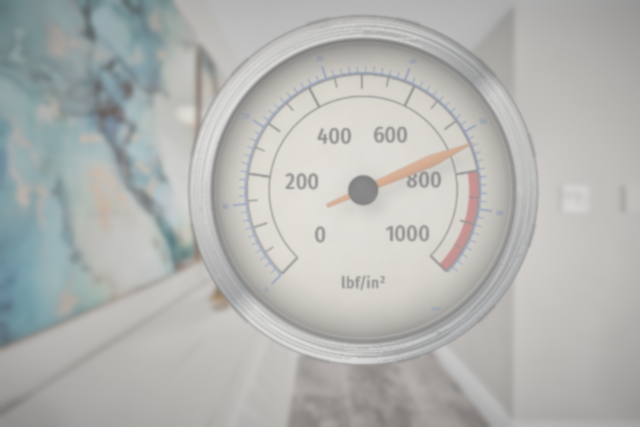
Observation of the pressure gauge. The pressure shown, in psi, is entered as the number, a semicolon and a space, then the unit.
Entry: 750; psi
